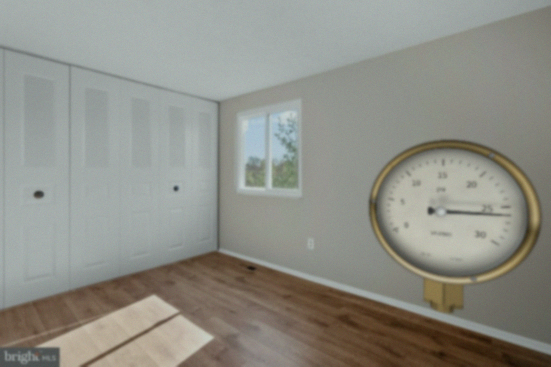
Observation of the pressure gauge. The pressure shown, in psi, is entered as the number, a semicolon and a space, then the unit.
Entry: 26; psi
